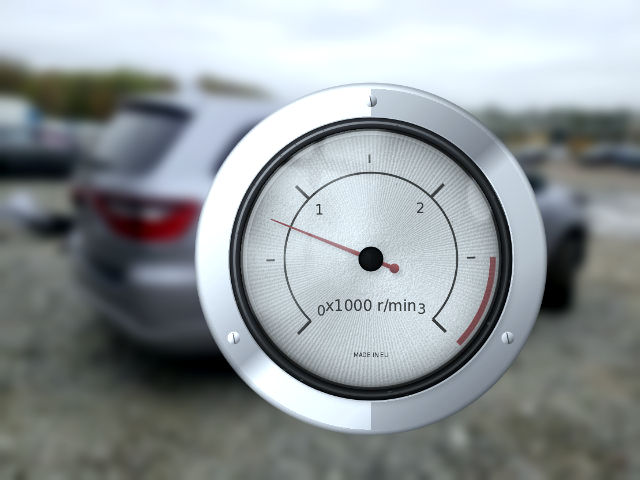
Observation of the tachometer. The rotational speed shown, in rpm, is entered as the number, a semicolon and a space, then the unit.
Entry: 750; rpm
